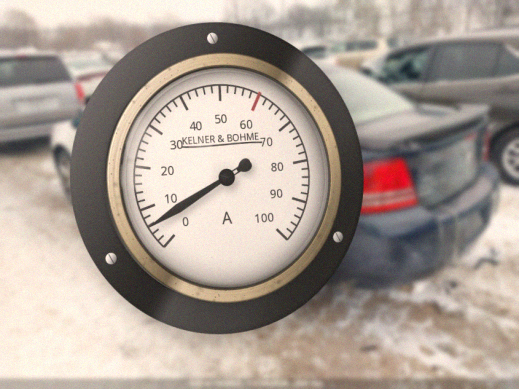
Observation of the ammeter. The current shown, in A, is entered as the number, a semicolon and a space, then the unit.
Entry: 6; A
